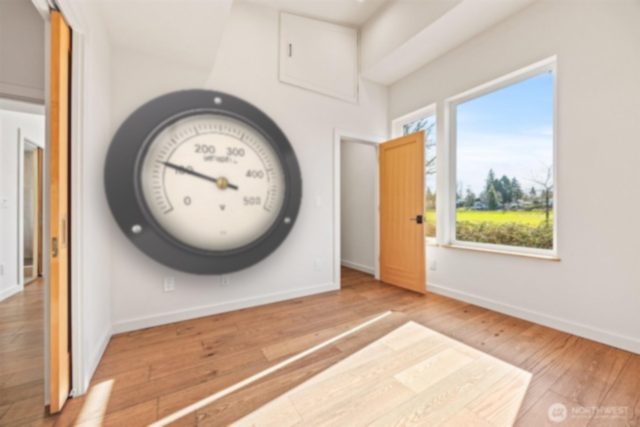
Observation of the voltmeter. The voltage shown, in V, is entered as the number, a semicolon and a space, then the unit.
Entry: 100; V
